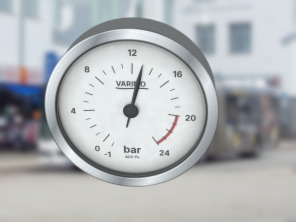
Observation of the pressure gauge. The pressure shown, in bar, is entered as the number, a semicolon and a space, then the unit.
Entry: 13; bar
